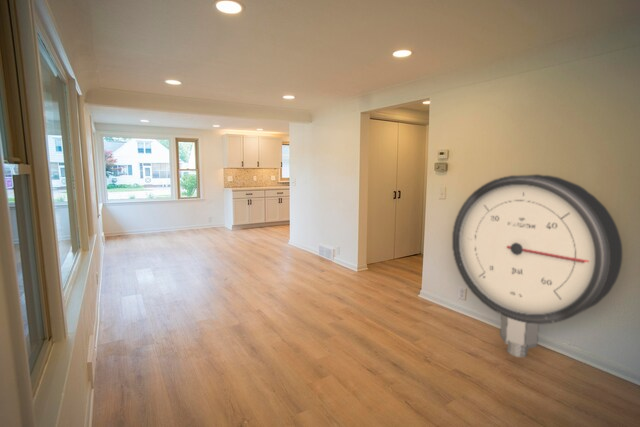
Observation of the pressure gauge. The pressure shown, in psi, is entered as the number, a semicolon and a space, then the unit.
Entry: 50; psi
